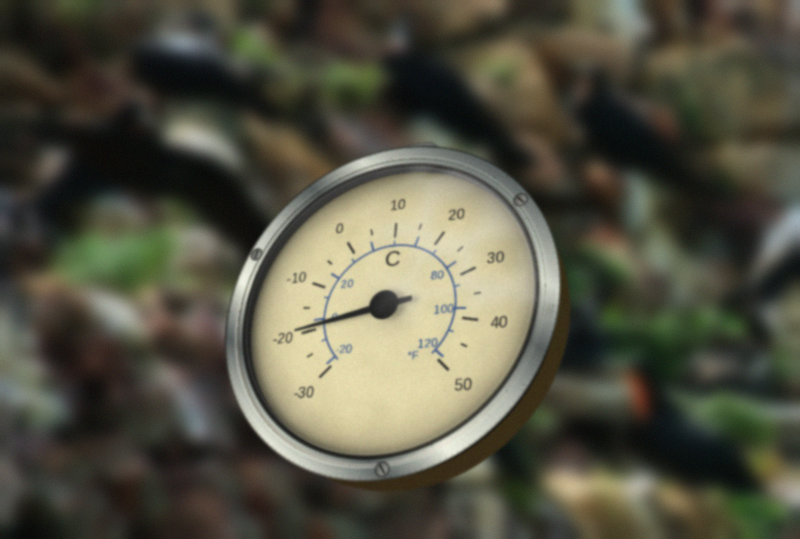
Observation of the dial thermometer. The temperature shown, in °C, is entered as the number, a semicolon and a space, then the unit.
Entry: -20; °C
